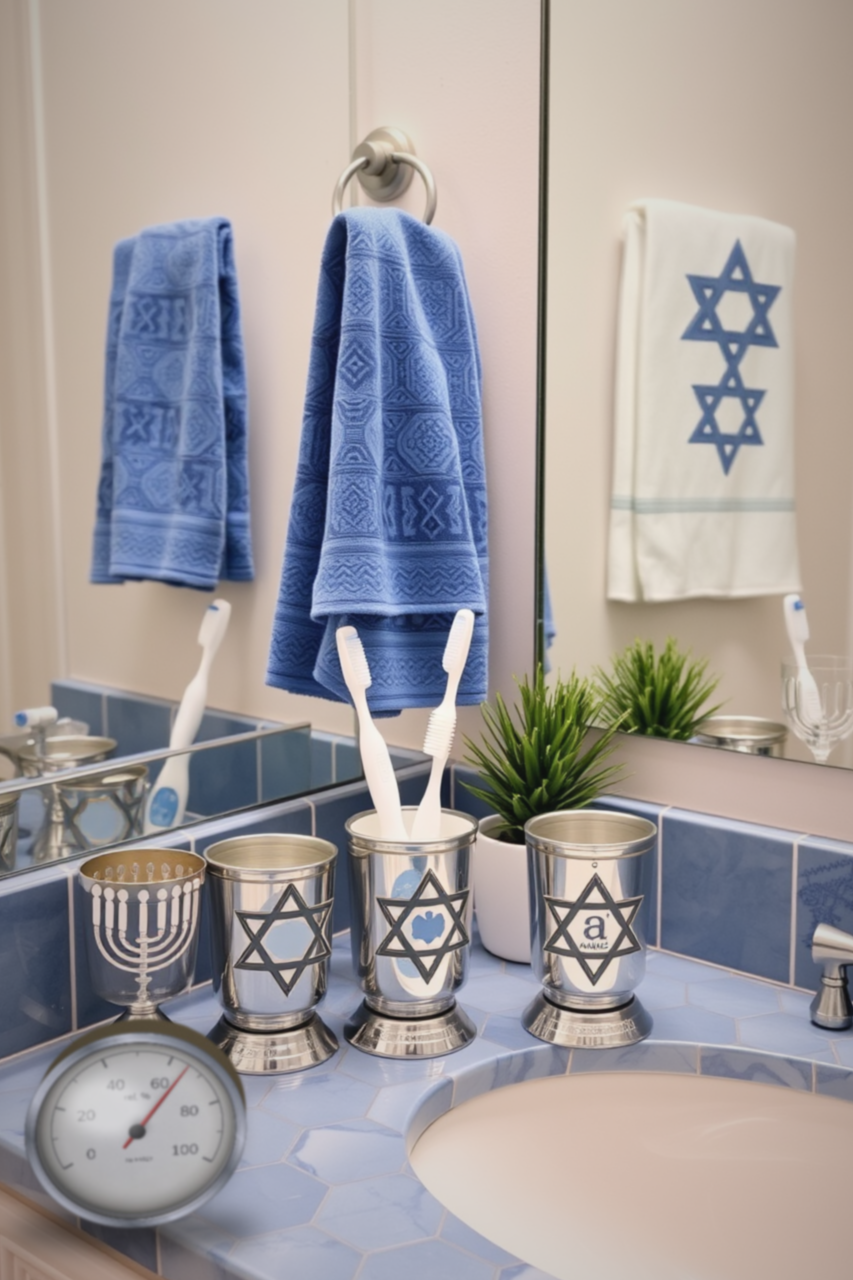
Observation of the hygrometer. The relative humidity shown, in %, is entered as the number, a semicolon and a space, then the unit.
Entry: 65; %
